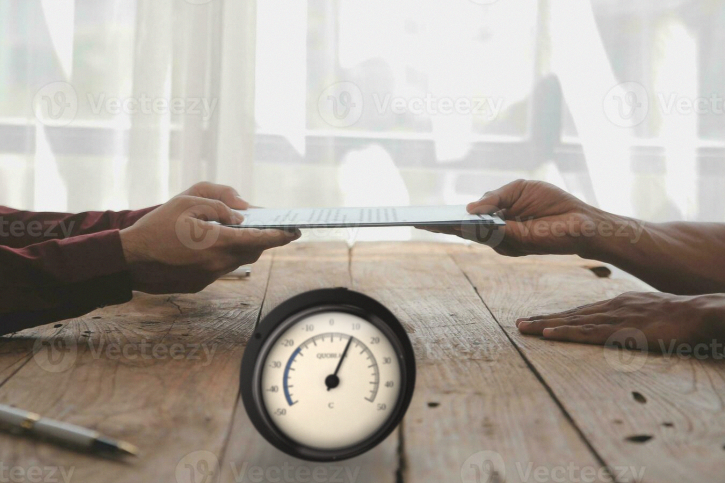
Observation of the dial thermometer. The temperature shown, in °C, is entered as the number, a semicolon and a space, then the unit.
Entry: 10; °C
